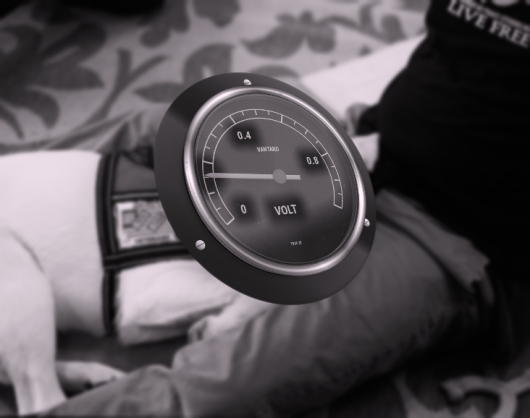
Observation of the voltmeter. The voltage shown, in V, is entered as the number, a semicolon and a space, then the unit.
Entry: 0.15; V
